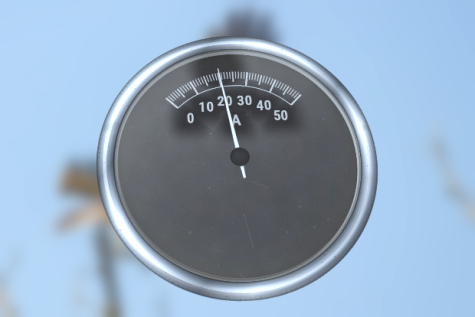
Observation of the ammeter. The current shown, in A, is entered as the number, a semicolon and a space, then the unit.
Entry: 20; A
